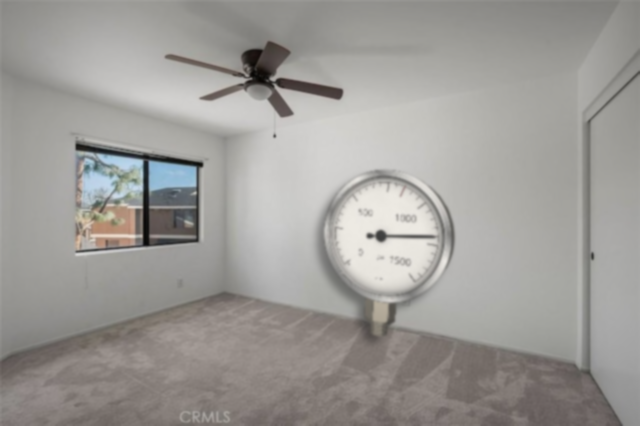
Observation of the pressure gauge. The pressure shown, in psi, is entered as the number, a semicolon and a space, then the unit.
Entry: 1200; psi
